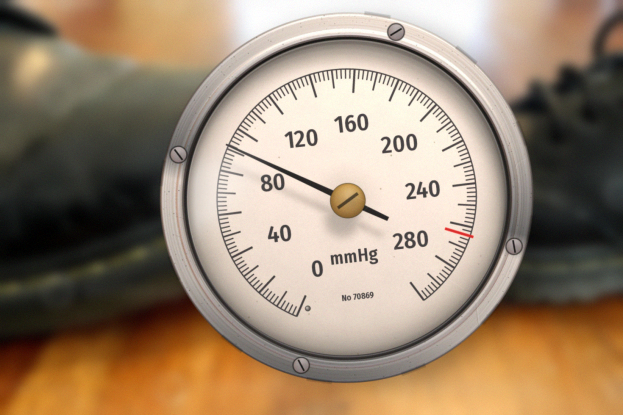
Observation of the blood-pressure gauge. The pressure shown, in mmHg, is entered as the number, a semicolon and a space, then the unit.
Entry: 92; mmHg
